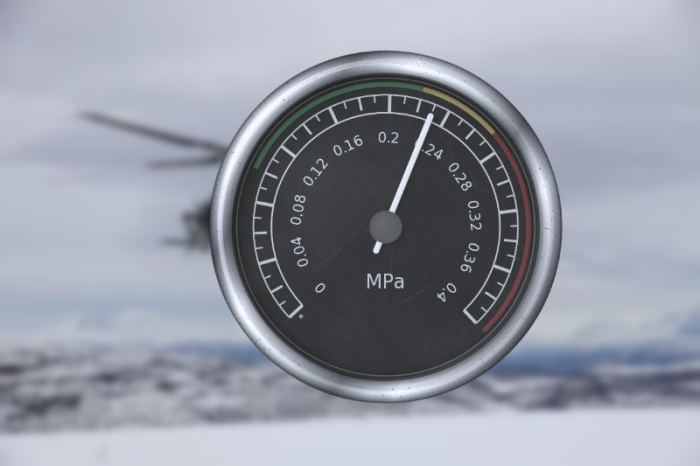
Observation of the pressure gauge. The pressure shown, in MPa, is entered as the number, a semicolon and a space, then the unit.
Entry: 0.23; MPa
